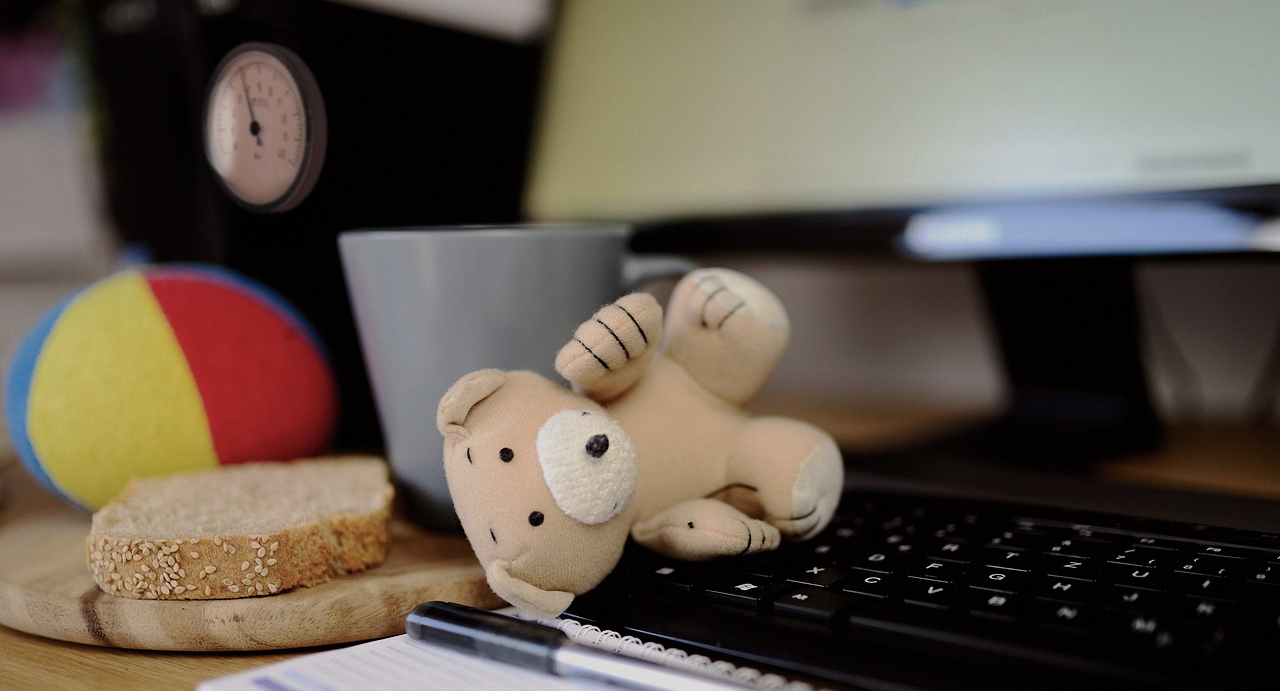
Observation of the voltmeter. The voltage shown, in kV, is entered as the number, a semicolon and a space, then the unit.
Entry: 4; kV
